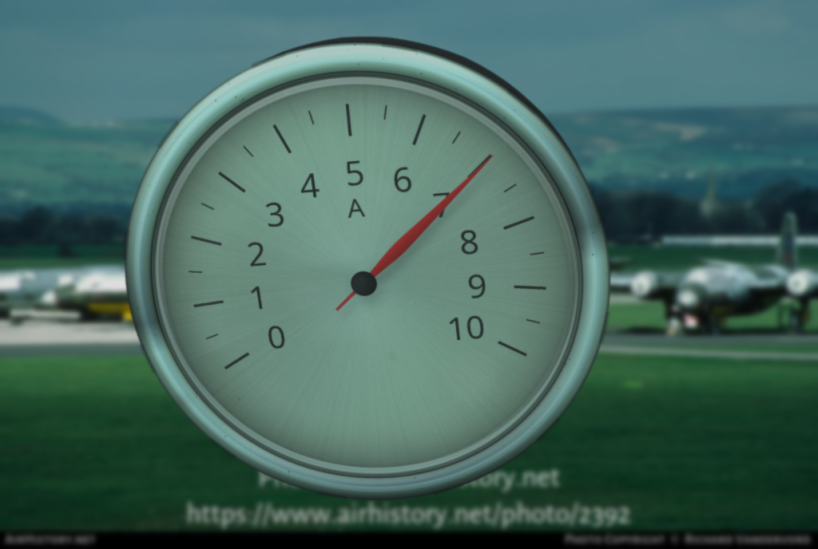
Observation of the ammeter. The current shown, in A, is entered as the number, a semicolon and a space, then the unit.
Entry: 7; A
